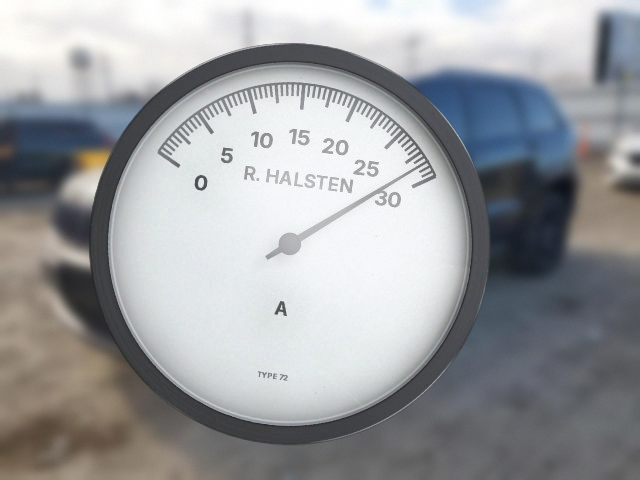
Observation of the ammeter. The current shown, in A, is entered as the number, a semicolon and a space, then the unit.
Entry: 28.5; A
